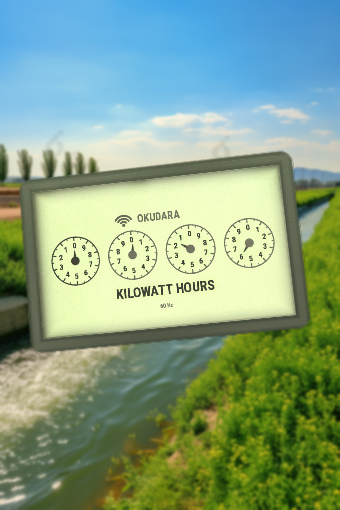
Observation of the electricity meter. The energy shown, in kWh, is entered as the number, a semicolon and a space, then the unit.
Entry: 16; kWh
